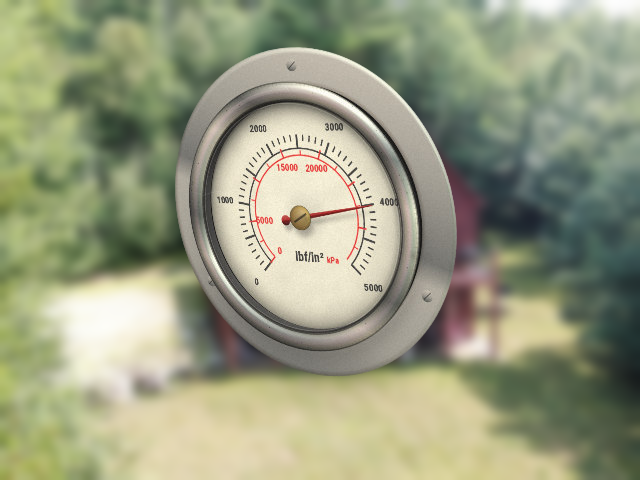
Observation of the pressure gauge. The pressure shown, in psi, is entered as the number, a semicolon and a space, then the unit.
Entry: 4000; psi
